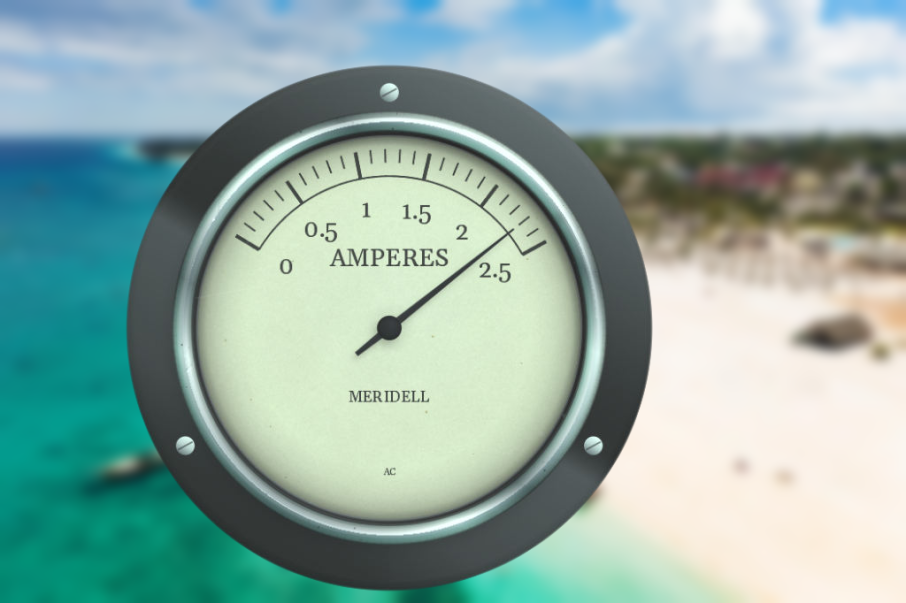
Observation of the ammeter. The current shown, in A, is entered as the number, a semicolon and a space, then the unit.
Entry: 2.3; A
